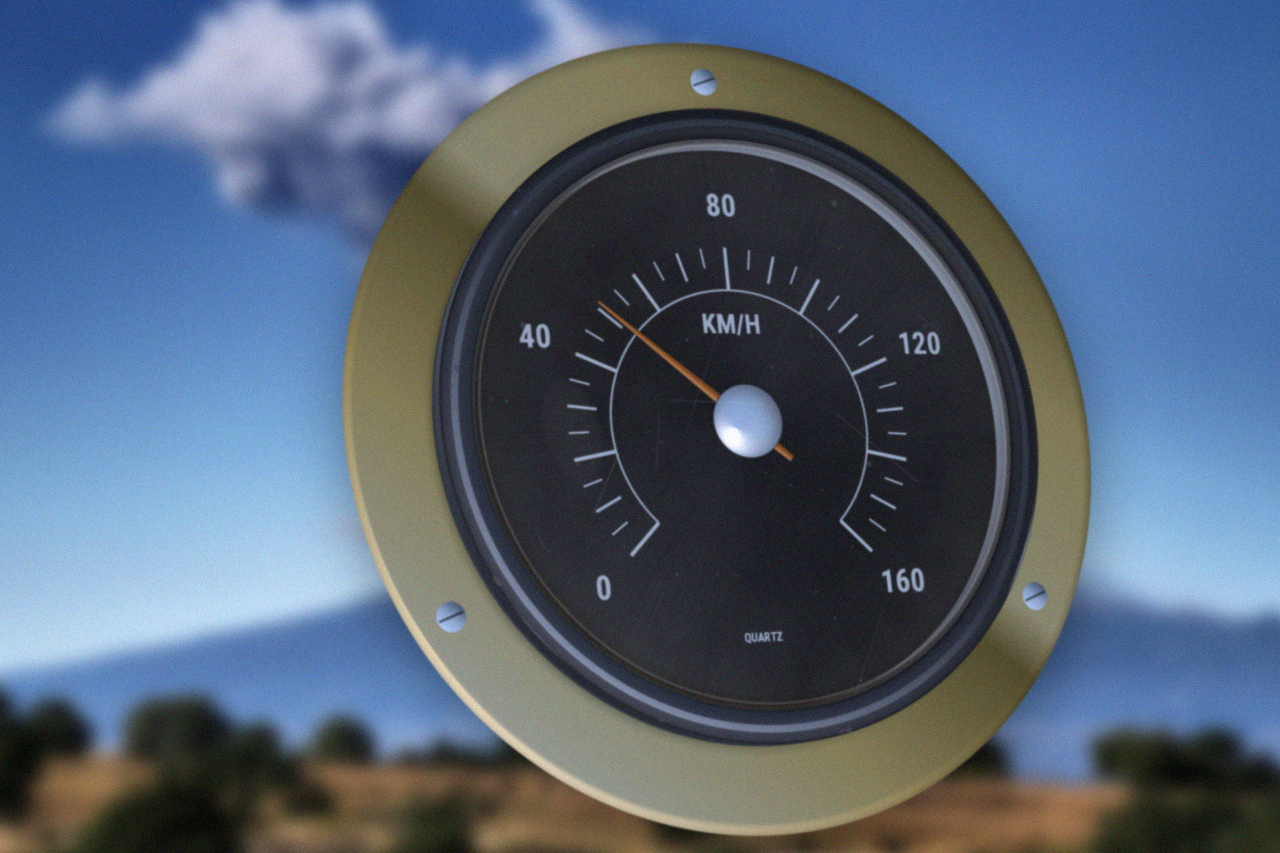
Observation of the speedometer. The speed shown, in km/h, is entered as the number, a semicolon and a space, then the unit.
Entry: 50; km/h
